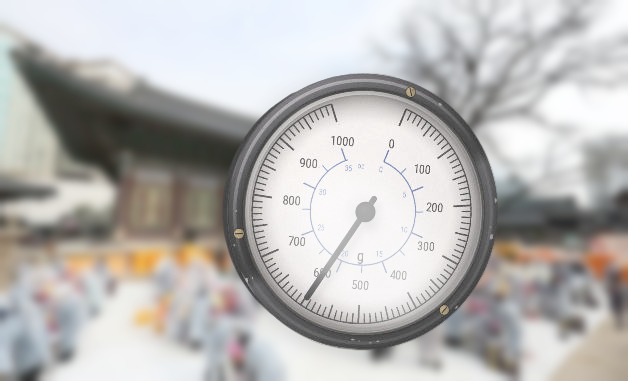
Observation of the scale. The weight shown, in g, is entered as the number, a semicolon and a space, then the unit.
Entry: 600; g
